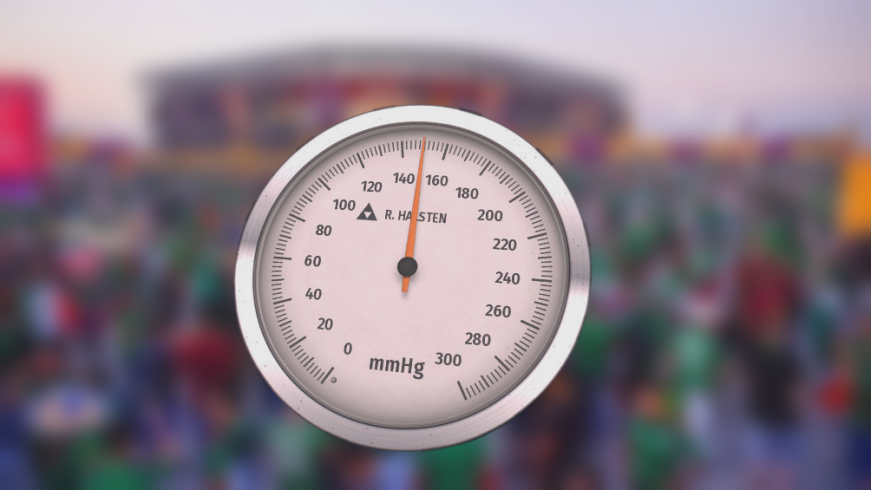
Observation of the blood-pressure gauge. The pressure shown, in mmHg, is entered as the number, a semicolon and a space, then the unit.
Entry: 150; mmHg
